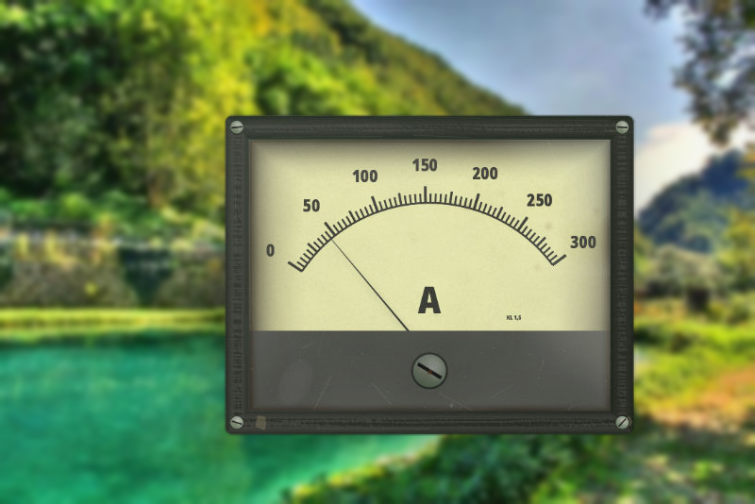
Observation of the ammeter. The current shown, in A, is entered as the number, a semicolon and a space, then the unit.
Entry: 45; A
